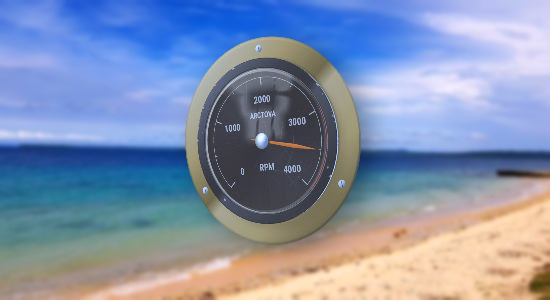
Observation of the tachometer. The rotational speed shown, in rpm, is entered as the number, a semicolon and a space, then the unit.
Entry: 3500; rpm
